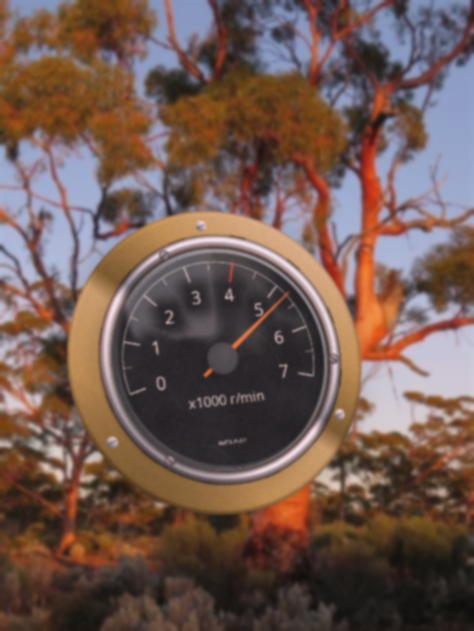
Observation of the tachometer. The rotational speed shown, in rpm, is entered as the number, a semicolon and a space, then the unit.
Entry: 5250; rpm
